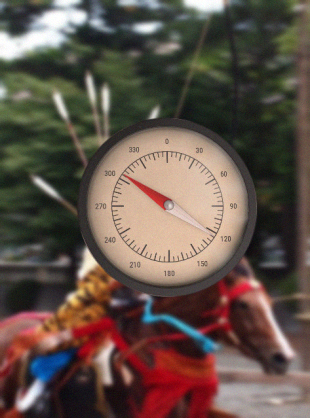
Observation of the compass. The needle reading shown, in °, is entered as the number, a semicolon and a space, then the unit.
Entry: 305; °
